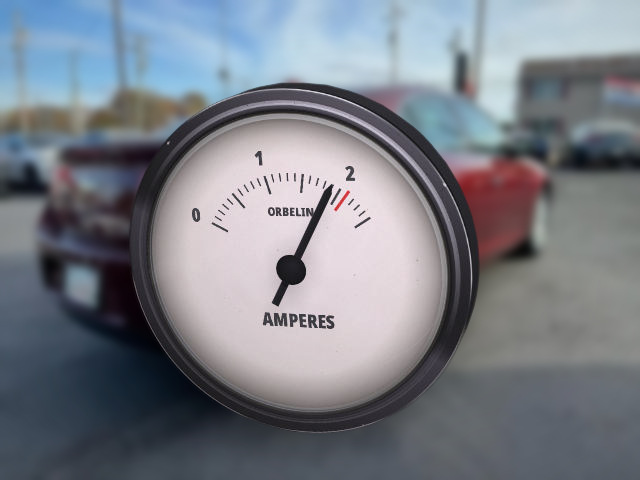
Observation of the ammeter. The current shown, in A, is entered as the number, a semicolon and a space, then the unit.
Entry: 1.9; A
